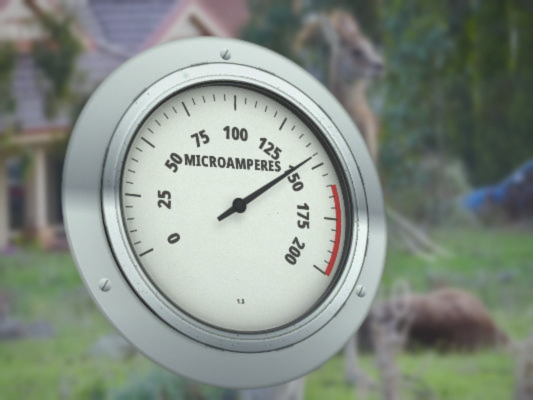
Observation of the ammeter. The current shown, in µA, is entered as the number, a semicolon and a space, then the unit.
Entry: 145; µA
